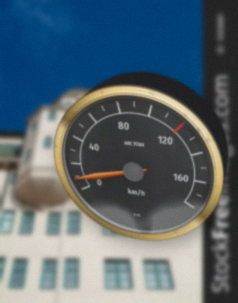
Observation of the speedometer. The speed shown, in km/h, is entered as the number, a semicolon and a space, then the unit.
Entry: 10; km/h
